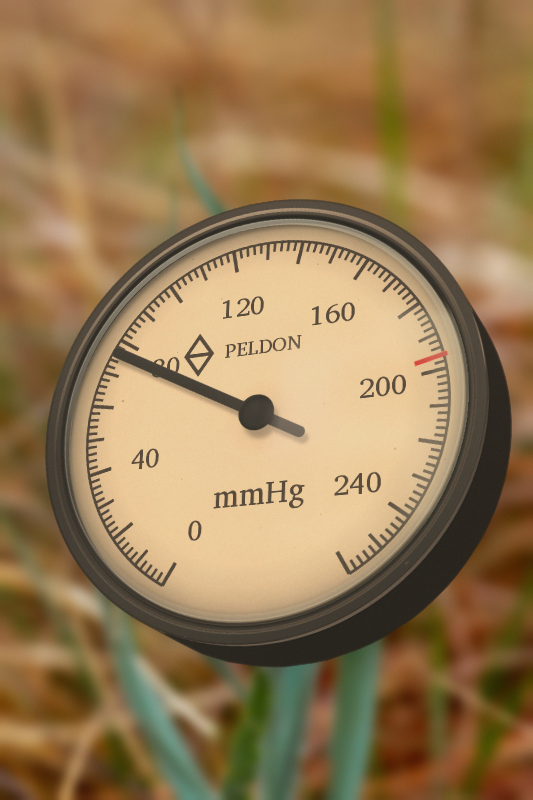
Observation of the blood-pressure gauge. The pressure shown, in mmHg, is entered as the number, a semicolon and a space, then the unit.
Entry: 76; mmHg
